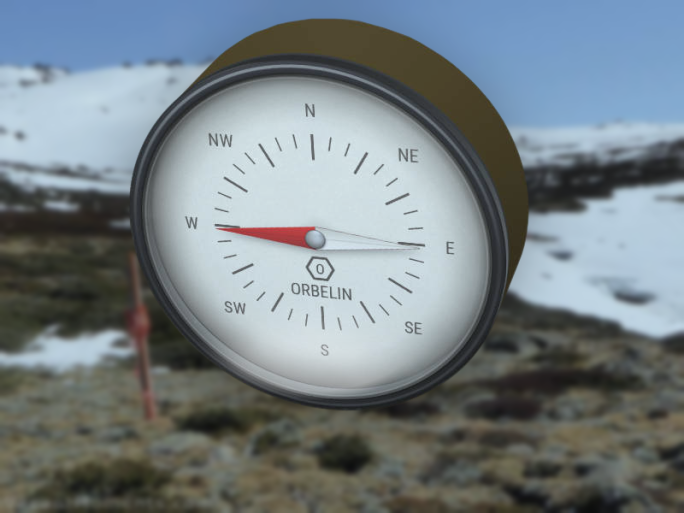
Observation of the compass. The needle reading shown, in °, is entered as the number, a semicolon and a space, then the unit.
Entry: 270; °
